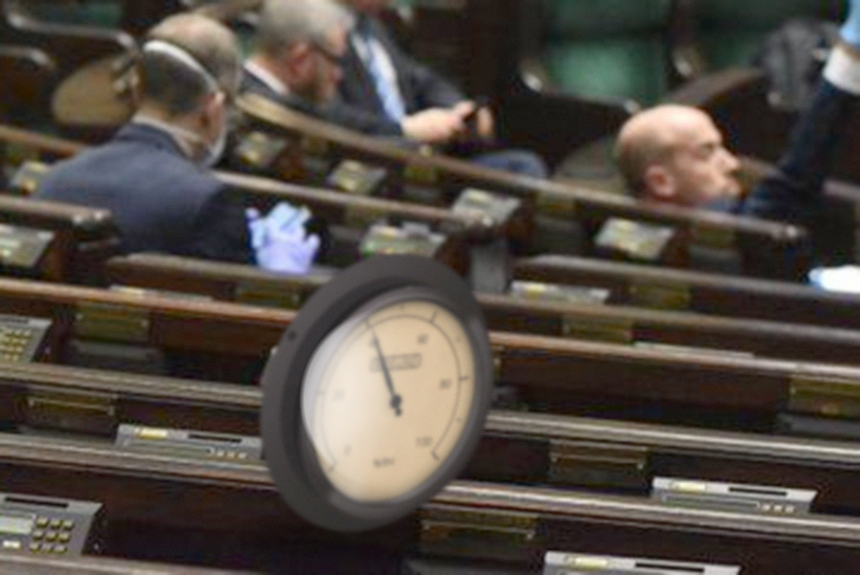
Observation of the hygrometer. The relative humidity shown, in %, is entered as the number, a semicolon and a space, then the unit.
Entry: 40; %
